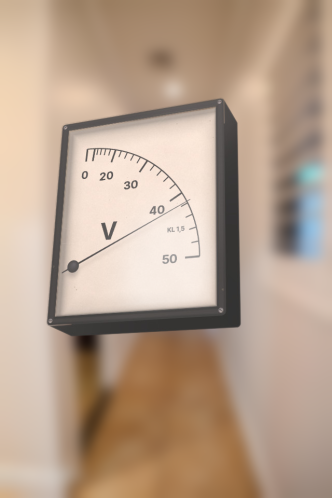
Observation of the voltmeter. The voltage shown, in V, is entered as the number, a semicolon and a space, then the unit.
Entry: 42; V
